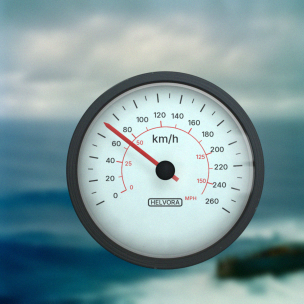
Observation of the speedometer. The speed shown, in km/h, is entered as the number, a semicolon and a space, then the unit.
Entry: 70; km/h
